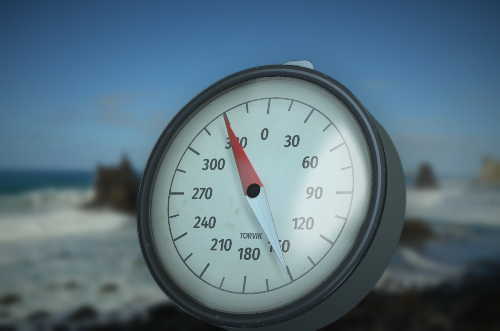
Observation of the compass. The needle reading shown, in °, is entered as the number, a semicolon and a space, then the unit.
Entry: 330; °
